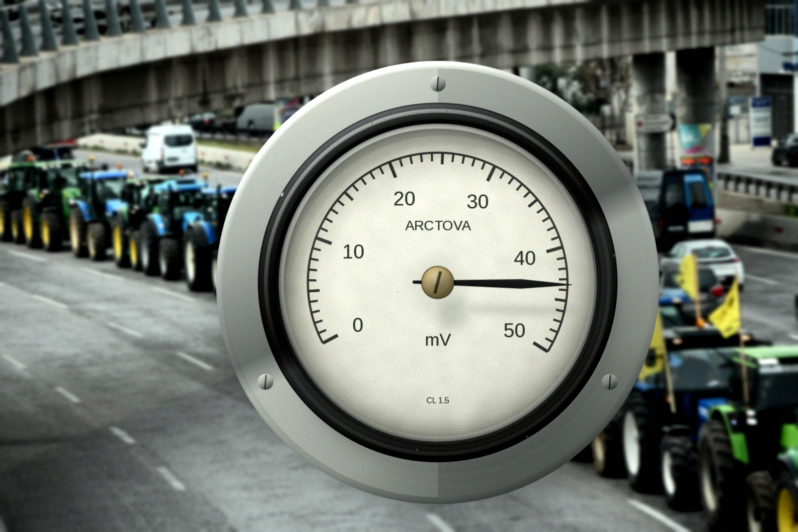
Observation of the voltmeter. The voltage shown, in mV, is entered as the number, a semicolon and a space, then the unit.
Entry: 43.5; mV
